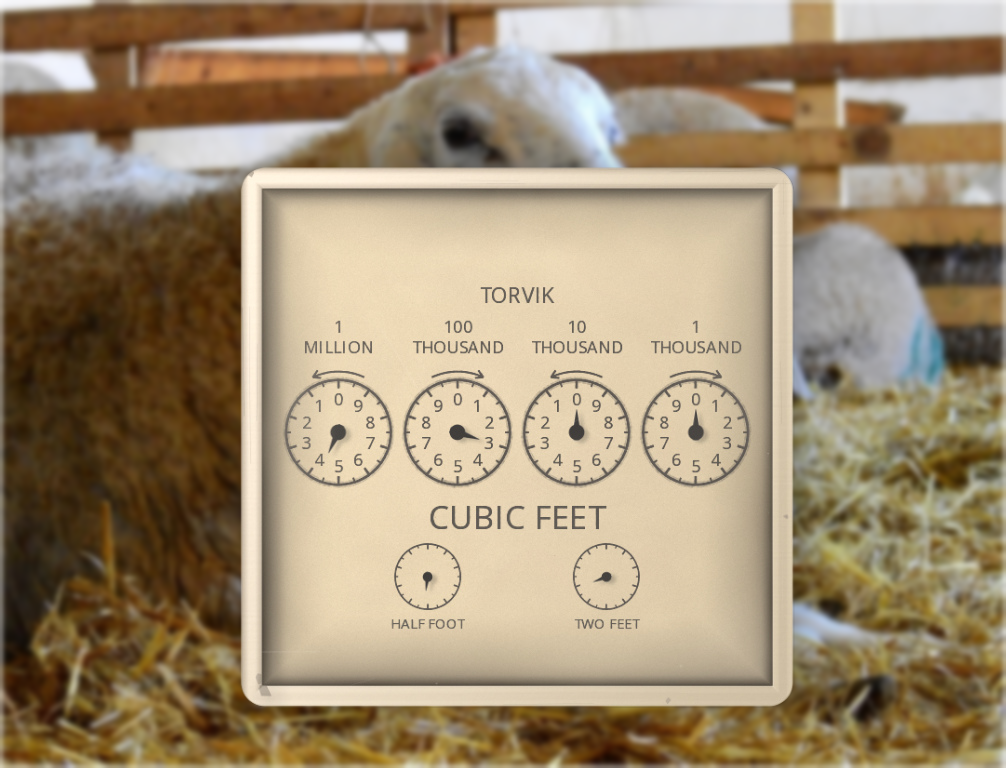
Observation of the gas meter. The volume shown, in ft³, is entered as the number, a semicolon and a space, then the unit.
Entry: 430000; ft³
